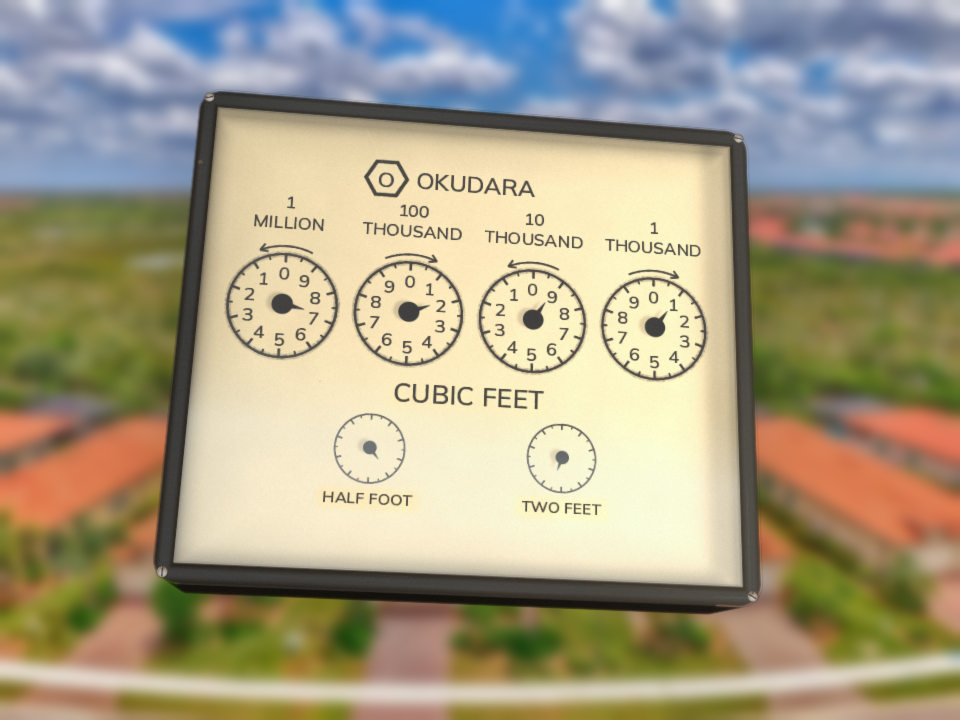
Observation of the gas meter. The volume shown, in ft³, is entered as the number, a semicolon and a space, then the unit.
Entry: 719100; ft³
